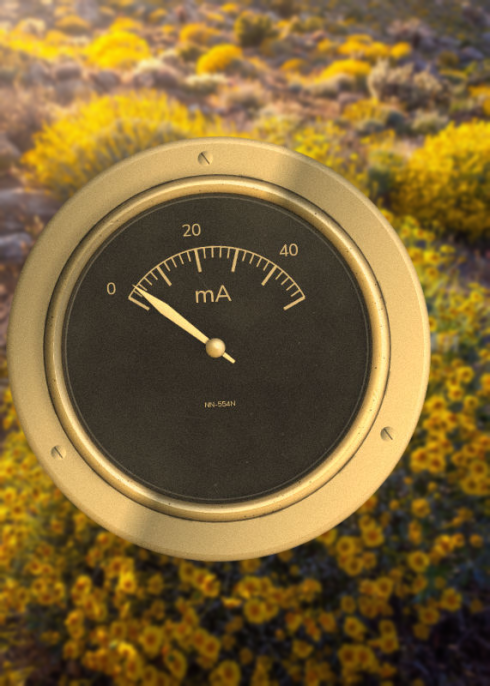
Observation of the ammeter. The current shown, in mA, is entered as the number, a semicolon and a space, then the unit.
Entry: 3; mA
